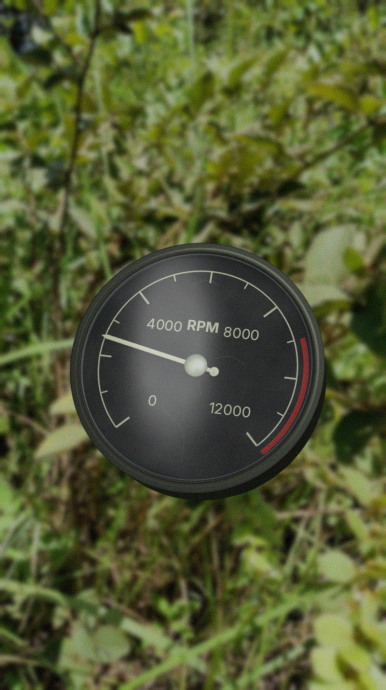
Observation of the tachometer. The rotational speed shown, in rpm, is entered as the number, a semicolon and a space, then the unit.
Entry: 2500; rpm
